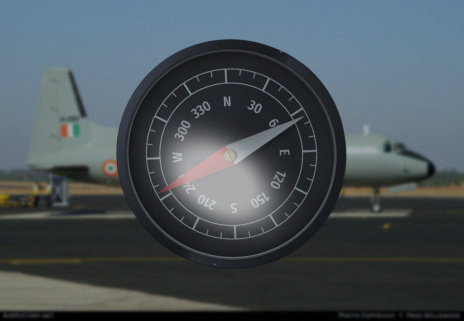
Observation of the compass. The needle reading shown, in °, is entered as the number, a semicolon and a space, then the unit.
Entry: 245; °
